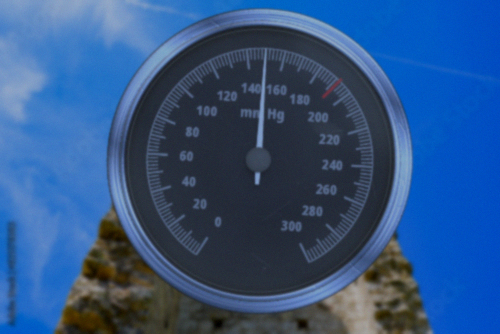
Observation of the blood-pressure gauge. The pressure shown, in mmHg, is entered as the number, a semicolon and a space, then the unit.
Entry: 150; mmHg
